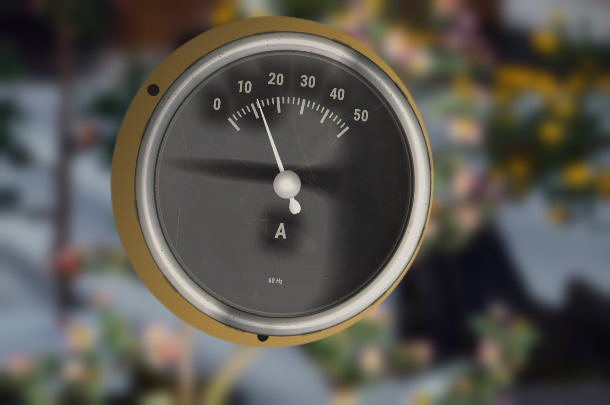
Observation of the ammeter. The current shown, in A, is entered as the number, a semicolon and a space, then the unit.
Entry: 12; A
